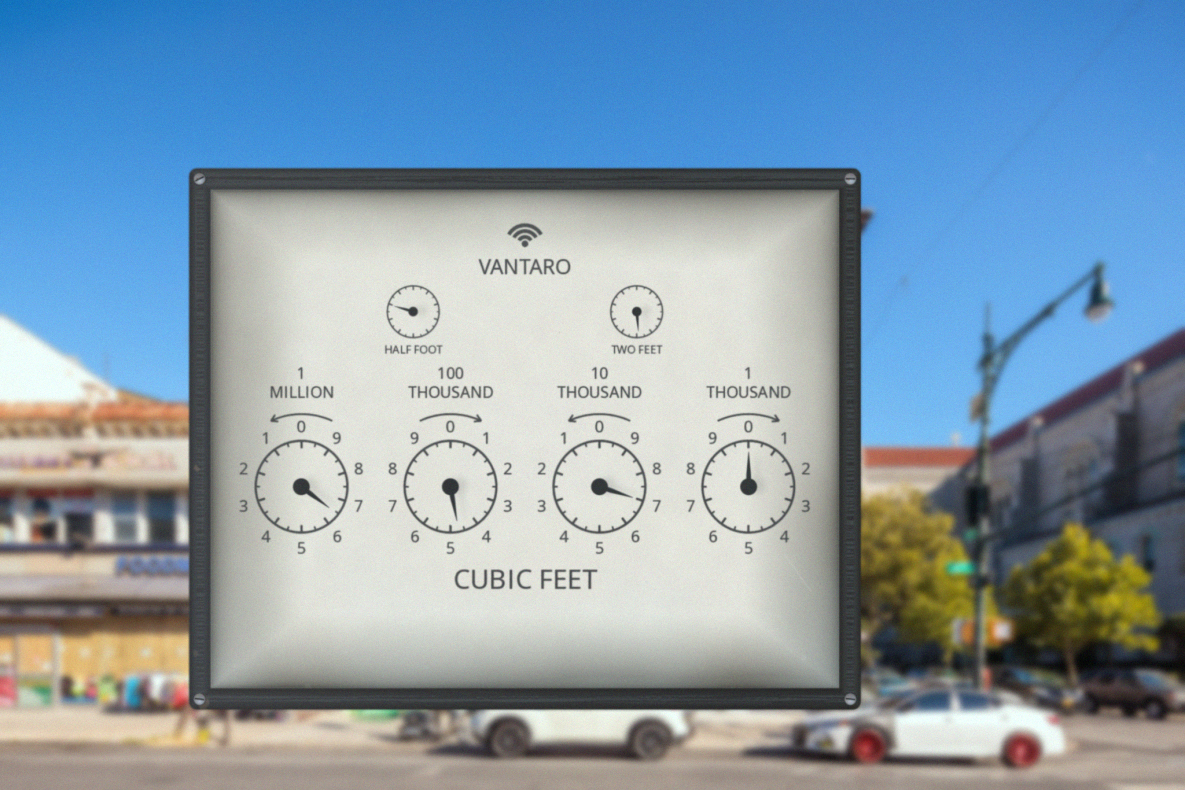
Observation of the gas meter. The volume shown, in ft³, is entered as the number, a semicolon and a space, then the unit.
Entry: 647000; ft³
